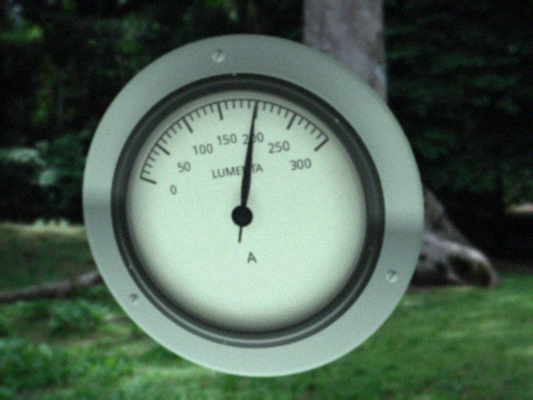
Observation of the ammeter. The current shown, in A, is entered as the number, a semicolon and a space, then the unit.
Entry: 200; A
